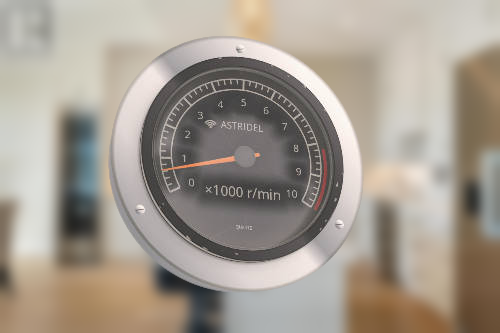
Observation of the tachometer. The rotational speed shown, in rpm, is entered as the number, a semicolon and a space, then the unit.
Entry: 600; rpm
